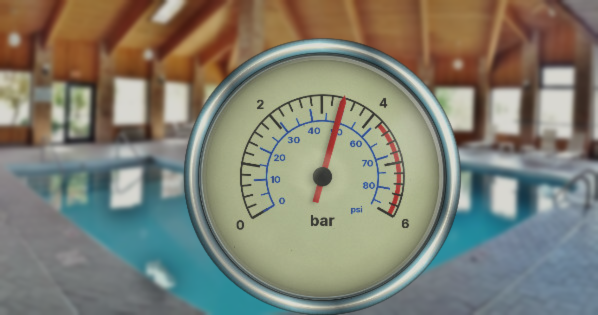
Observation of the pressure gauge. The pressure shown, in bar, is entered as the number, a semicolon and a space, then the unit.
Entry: 3.4; bar
